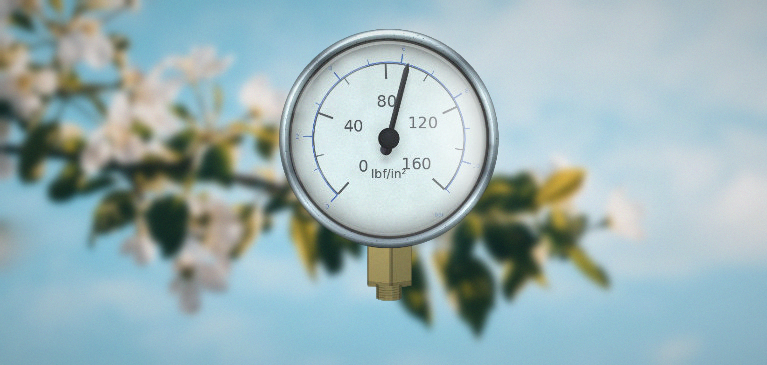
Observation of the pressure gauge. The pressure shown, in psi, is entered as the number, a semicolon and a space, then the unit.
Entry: 90; psi
